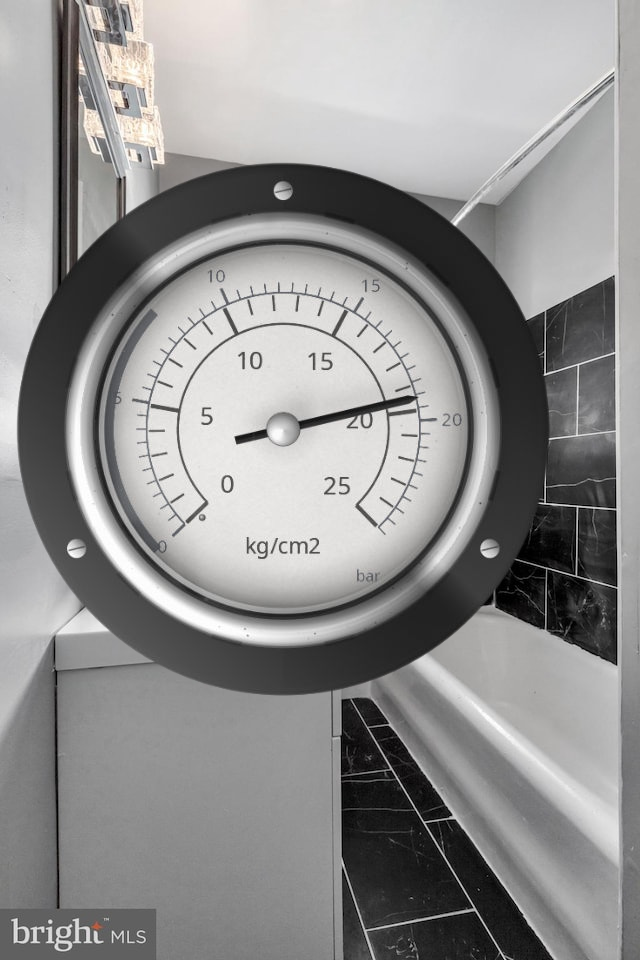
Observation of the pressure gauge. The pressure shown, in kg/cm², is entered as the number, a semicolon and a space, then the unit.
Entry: 19.5; kg/cm²
